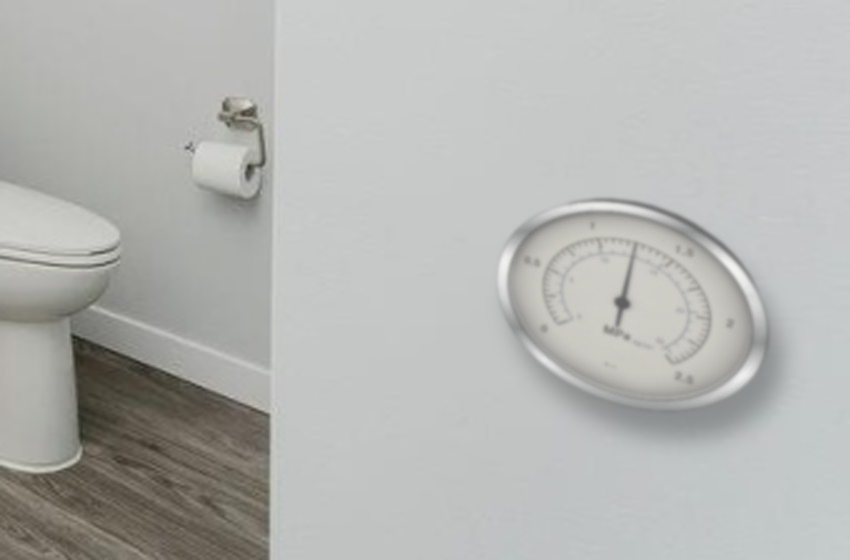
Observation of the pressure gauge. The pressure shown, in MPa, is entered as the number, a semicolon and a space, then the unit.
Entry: 1.25; MPa
